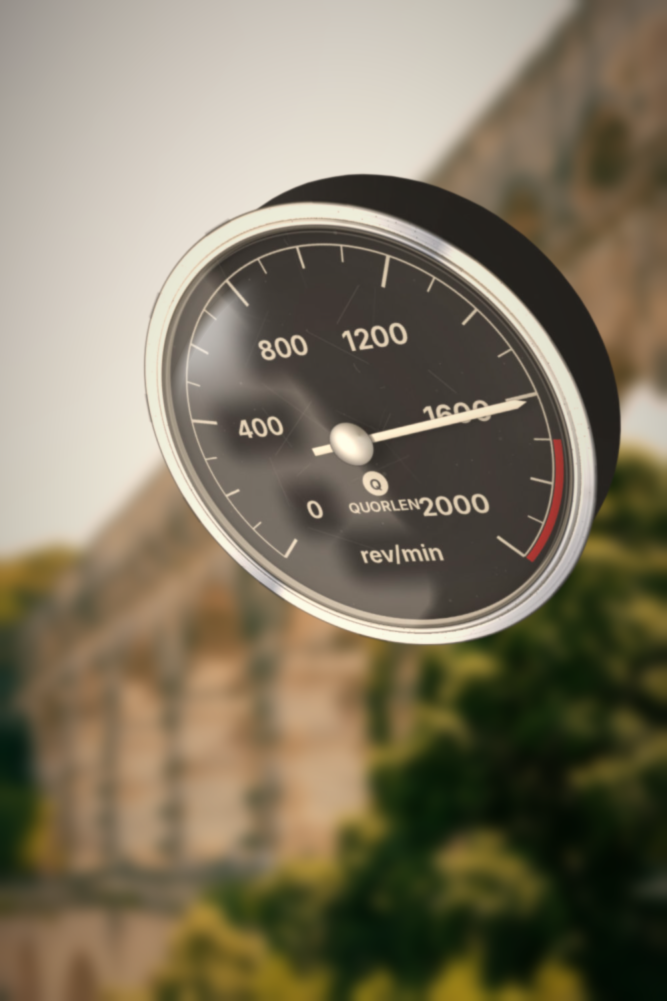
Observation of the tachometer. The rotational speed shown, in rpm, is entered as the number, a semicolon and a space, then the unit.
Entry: 1600; rpm
